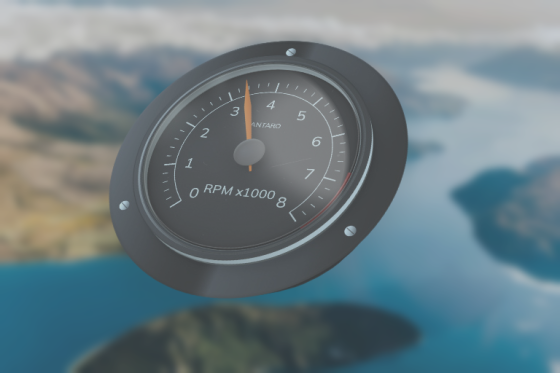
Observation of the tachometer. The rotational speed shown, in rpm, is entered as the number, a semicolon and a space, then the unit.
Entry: 3400; rpm
